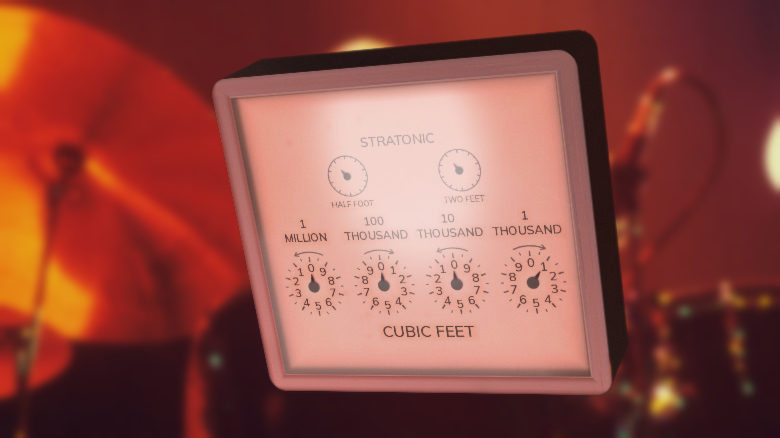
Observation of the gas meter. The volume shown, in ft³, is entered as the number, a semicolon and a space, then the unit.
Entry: 100; ft³
